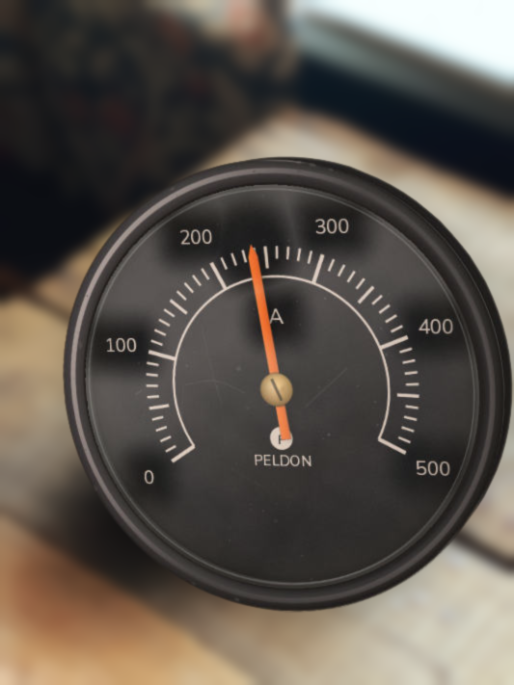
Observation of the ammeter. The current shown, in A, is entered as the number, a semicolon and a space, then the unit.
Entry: 240; A
